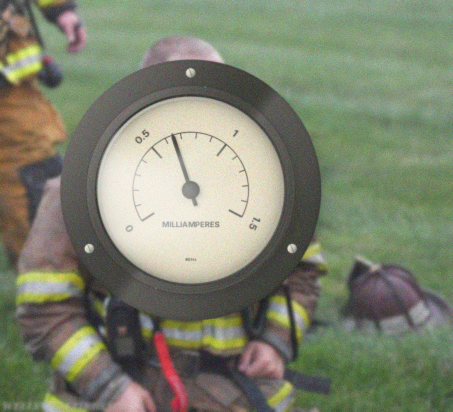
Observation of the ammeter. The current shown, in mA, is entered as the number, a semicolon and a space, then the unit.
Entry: 0.65; mA
